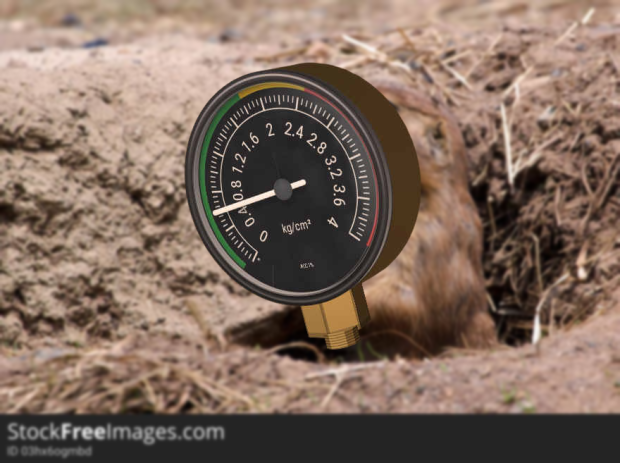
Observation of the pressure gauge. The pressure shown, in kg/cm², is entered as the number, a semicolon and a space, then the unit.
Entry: 0.6; kg/cm²
